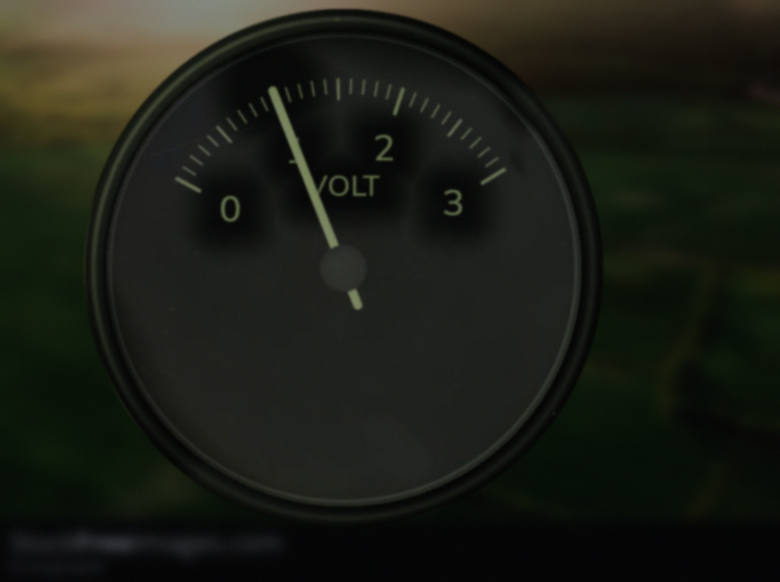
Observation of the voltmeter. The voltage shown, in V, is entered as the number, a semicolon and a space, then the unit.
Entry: 1; V
